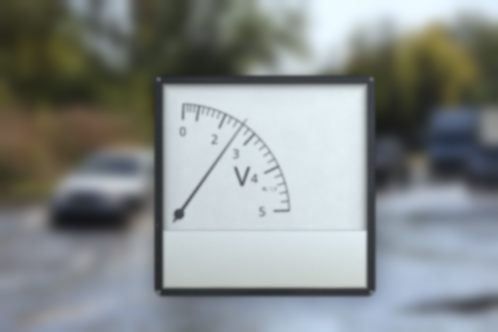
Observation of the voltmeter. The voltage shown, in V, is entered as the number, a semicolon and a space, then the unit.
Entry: 2.6; V
